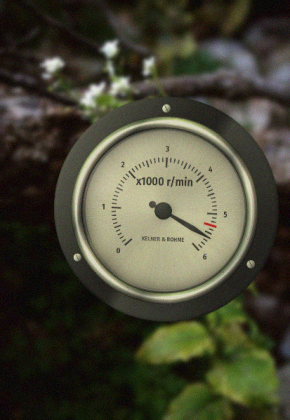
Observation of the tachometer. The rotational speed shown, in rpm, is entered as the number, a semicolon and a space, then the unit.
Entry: 5600; rpm
